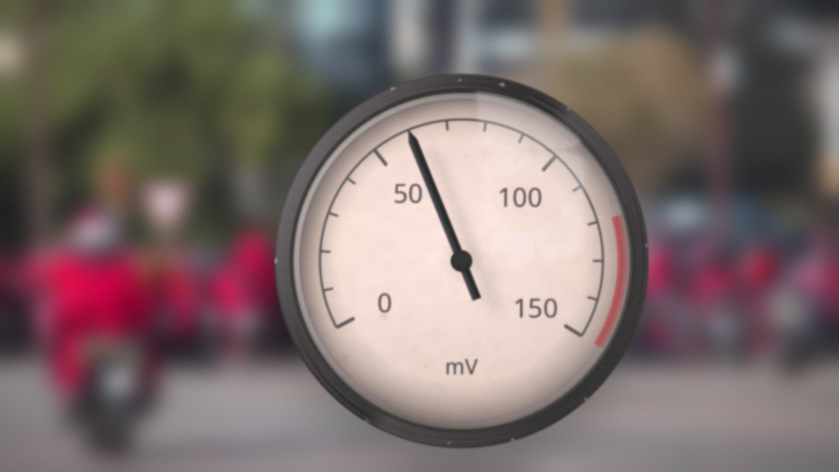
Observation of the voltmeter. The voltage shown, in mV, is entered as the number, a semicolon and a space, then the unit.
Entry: 60; mV
